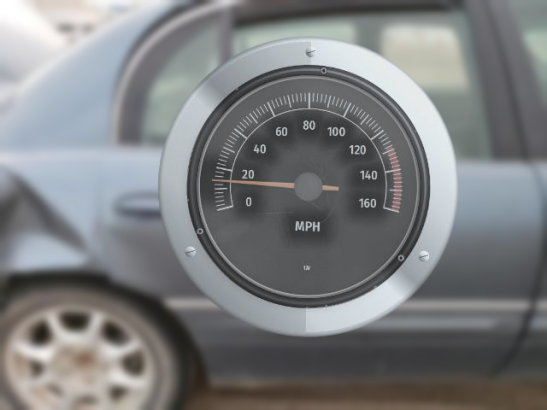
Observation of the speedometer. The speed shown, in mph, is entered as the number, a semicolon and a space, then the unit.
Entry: 14; mph
